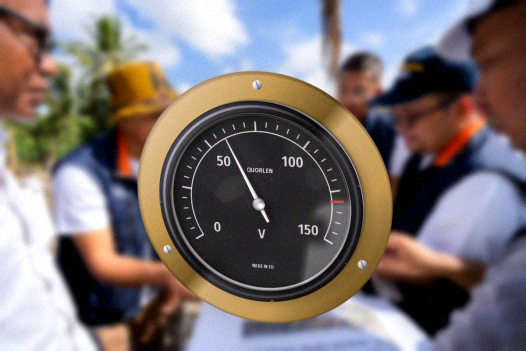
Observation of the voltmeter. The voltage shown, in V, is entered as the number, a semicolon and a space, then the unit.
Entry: 60; V
